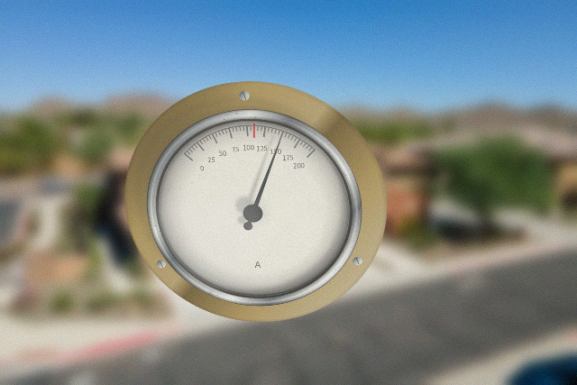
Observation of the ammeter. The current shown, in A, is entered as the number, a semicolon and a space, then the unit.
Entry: 150; A
